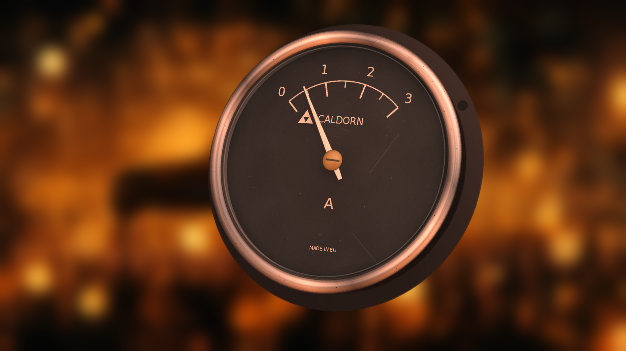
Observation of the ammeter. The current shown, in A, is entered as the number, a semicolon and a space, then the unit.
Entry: 0.5; A
